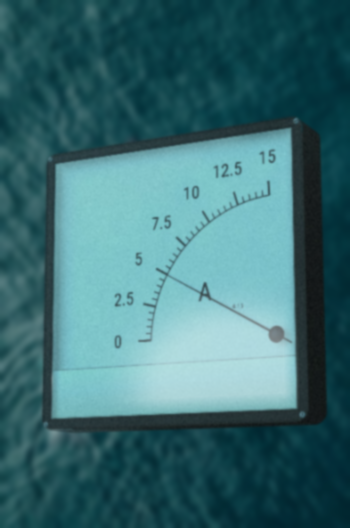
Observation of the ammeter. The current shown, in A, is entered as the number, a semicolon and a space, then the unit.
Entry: 5; A
